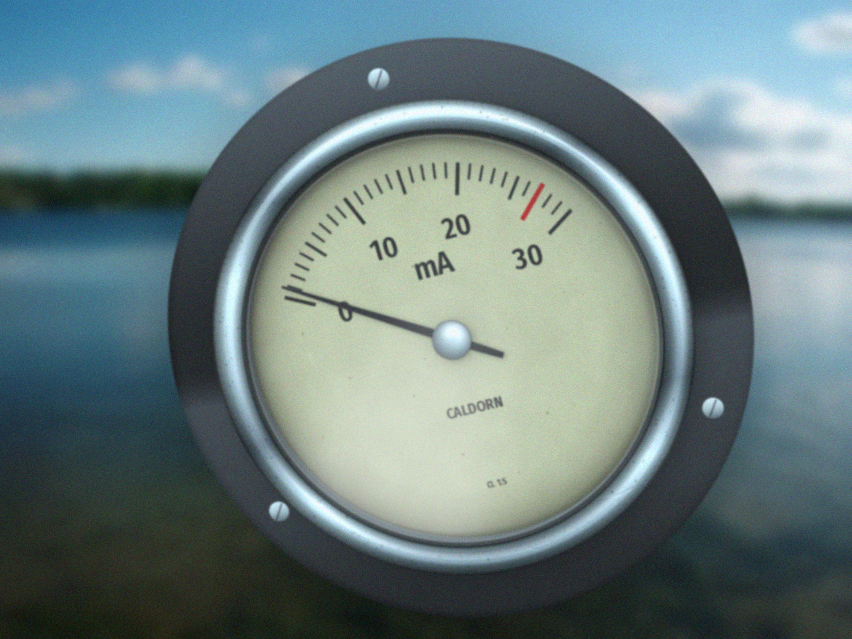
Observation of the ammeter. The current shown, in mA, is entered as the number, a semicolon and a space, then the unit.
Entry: 1; mA
